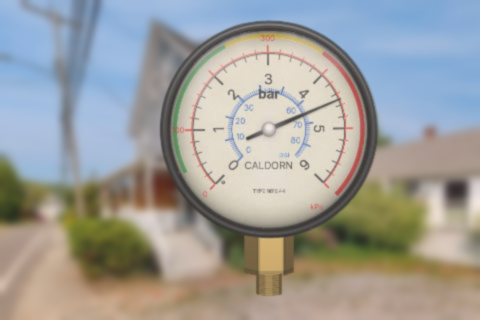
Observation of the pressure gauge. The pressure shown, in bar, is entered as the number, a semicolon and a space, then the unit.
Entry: 4.5; bar
